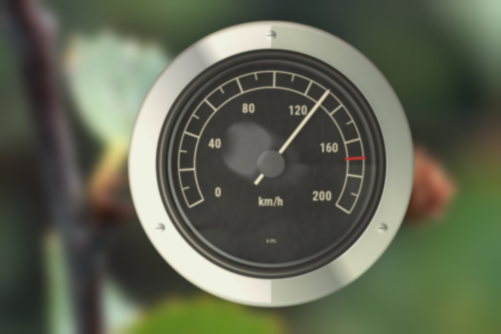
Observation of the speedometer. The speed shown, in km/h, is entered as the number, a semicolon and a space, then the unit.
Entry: 130; km/h
